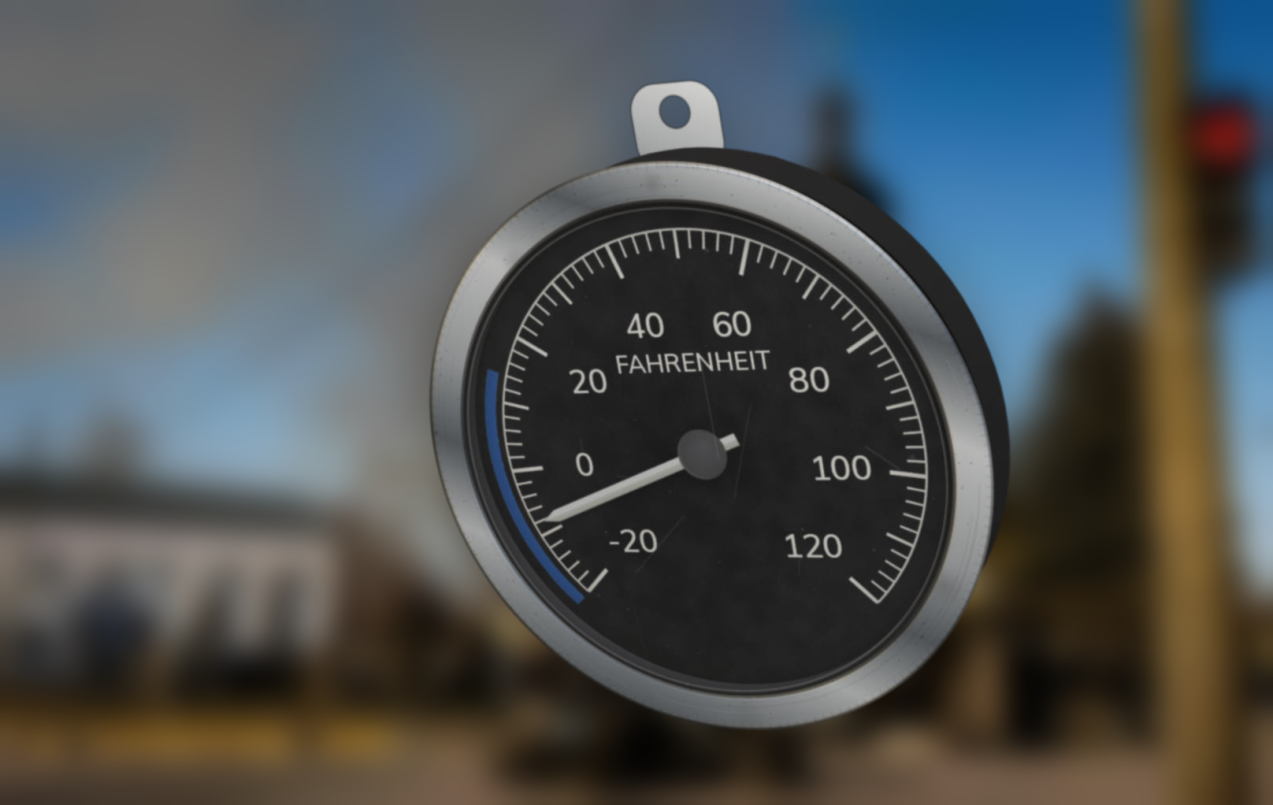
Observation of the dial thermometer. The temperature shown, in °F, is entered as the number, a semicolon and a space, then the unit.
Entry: -8; °F
